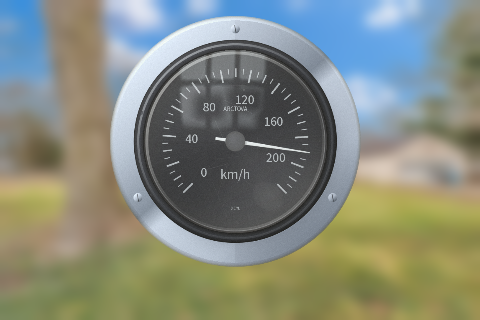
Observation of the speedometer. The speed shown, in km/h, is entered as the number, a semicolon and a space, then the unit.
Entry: 190; km/h
